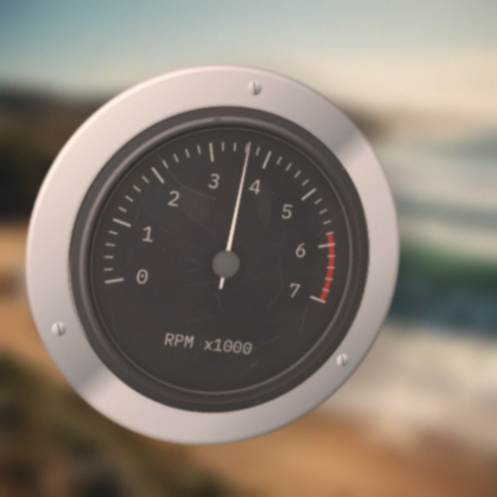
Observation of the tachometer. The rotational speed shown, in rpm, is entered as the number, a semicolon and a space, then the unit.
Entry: 3600; rpm
